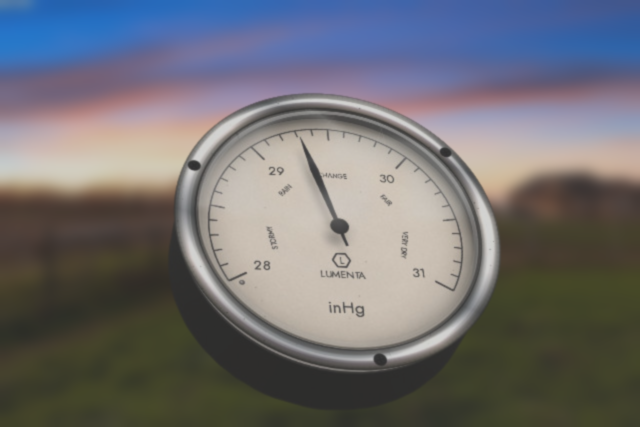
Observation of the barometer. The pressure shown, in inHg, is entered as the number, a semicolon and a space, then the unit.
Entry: 29.3; inHg
